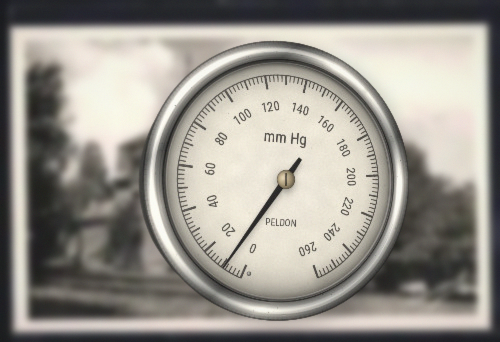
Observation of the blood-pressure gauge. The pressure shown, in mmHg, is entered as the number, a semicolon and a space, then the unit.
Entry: 10; mmHg
